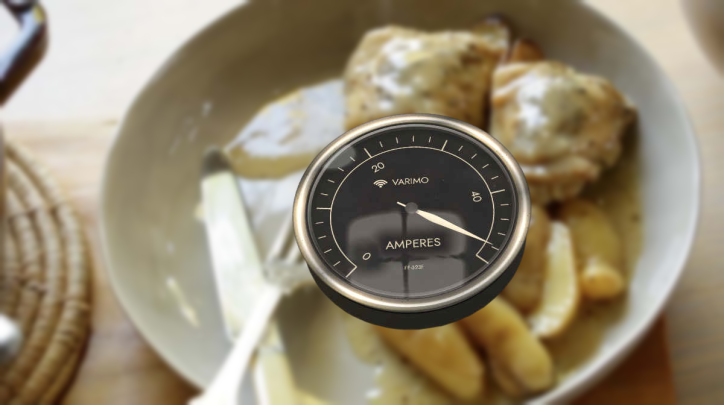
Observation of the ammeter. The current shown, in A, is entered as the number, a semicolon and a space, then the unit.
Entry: 48; A
